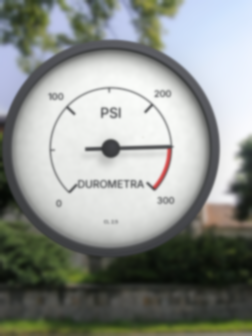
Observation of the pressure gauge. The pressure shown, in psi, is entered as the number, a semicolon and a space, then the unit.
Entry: 250; psi
